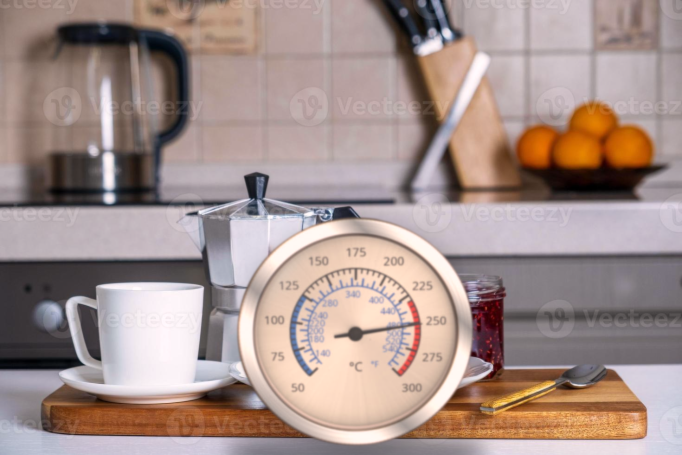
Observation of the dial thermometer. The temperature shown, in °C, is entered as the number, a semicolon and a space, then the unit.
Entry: 250; °C
